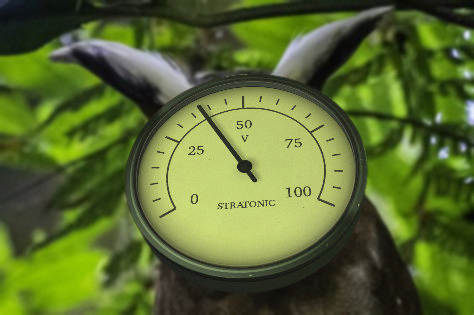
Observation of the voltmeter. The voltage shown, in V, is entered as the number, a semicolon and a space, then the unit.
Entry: 37.5; V
